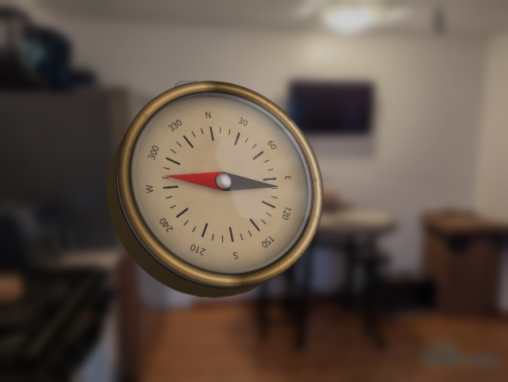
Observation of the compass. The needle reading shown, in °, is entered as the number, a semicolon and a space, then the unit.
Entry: 280; °
